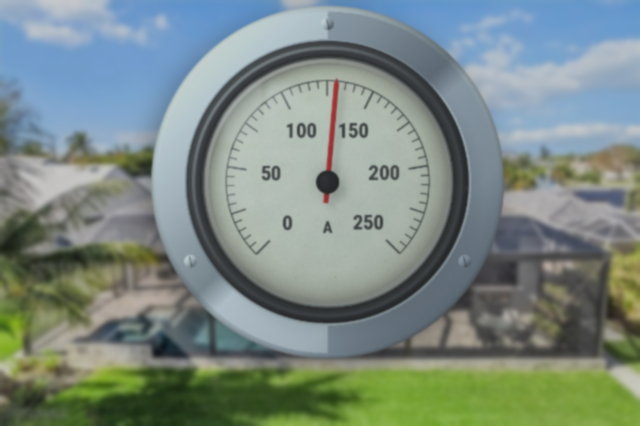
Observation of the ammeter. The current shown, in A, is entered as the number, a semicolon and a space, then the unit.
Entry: 130; A
